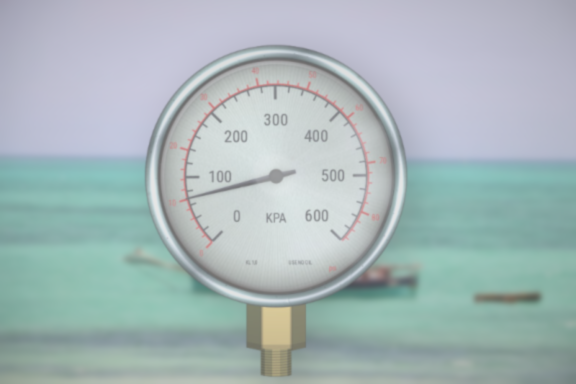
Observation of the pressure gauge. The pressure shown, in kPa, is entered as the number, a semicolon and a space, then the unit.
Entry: 70; kPa
